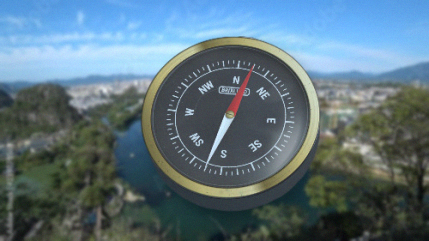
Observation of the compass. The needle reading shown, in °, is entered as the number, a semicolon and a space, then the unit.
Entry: 15; °
